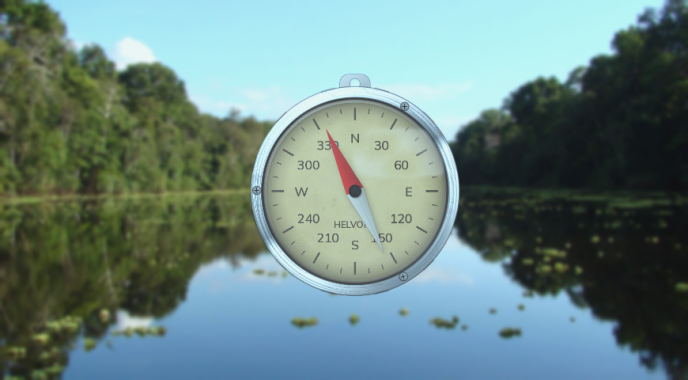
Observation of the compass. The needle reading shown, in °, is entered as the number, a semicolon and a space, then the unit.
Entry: 335; °
